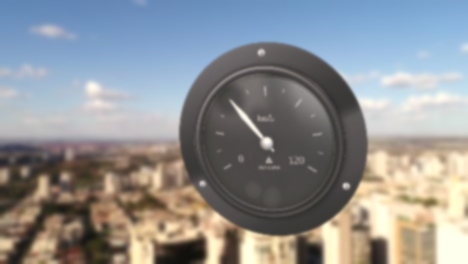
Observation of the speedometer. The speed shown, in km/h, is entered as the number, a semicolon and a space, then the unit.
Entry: 40; km/h
